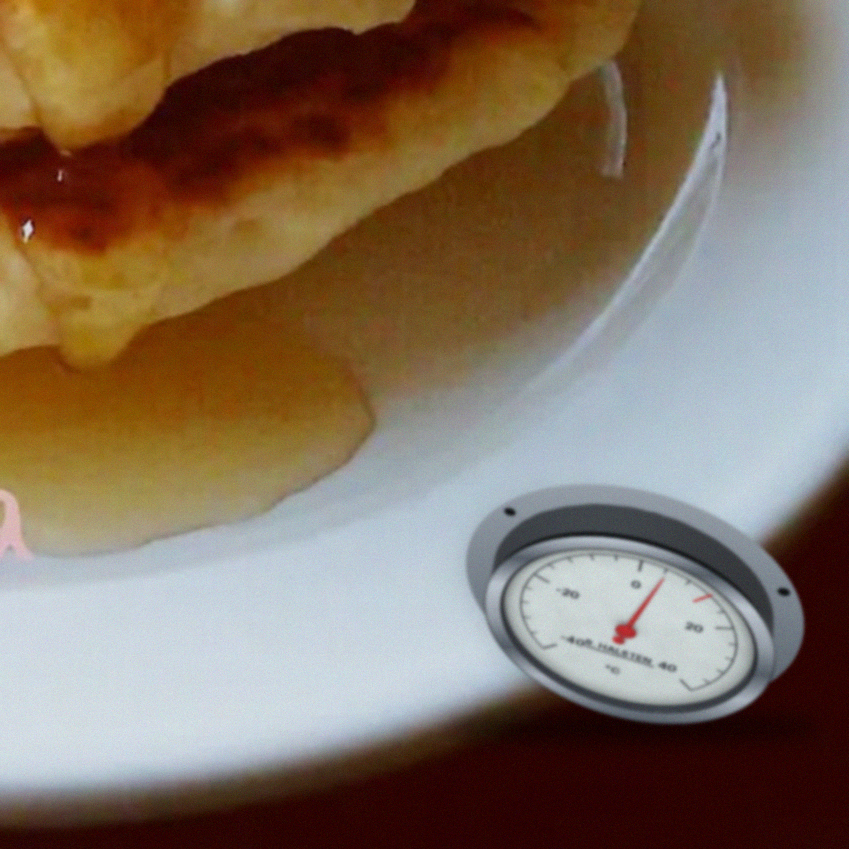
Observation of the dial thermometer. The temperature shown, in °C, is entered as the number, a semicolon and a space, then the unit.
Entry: 4; °C
